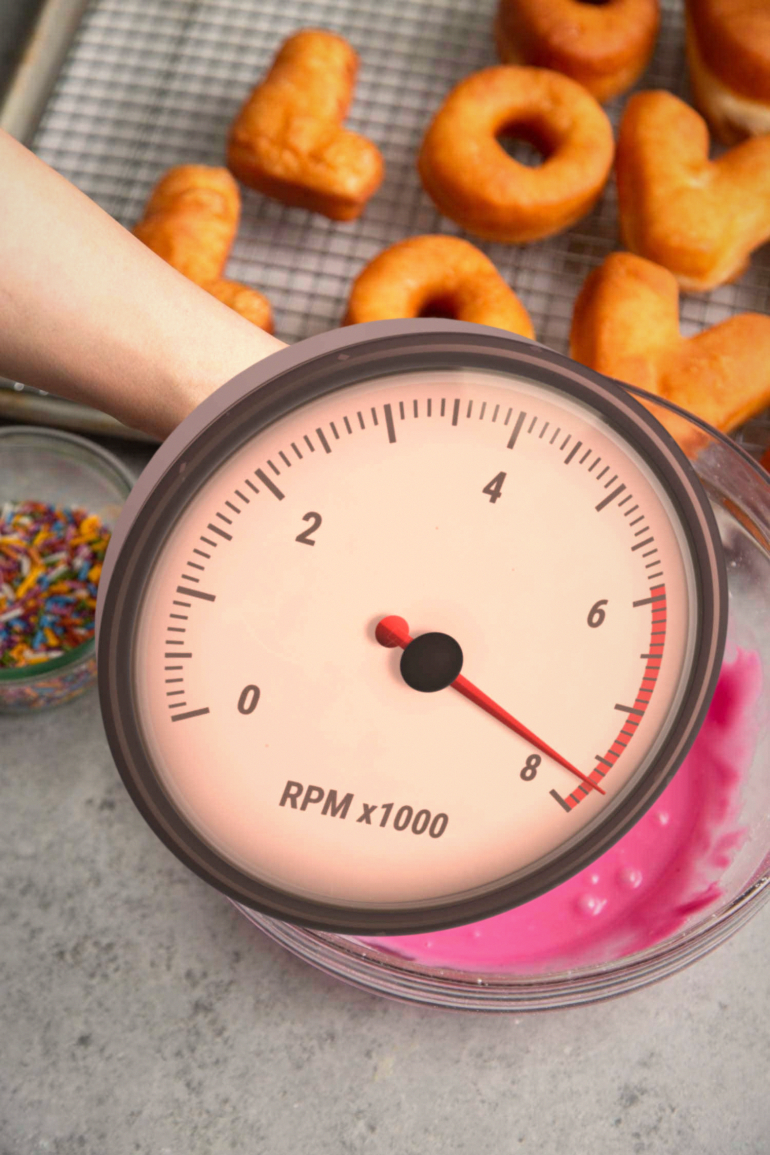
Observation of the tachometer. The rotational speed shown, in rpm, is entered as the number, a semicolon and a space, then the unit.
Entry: 7700; rpm
